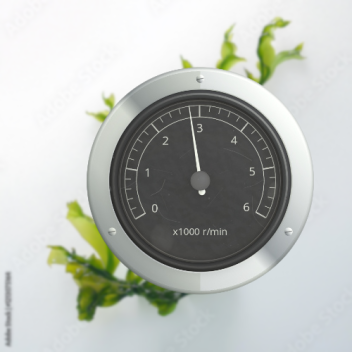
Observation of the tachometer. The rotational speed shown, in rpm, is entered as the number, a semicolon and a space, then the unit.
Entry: 2800; rpm
